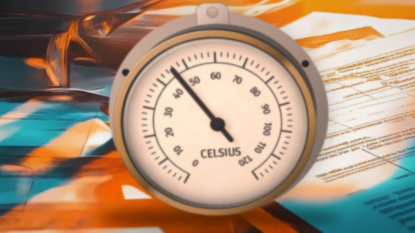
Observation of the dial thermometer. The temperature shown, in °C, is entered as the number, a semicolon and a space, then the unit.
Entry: 46; °C
